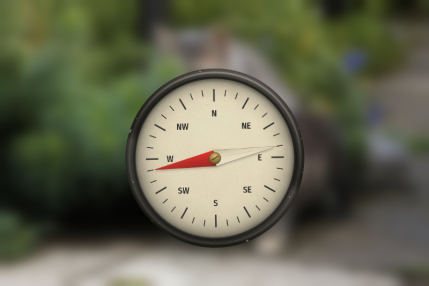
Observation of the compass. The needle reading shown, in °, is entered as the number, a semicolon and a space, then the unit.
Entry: 260; °
